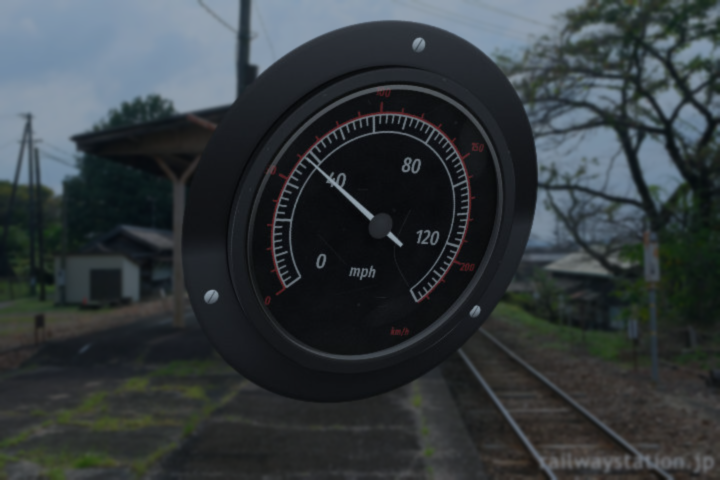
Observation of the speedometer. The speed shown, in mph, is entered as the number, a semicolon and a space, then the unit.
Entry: 38; mph
